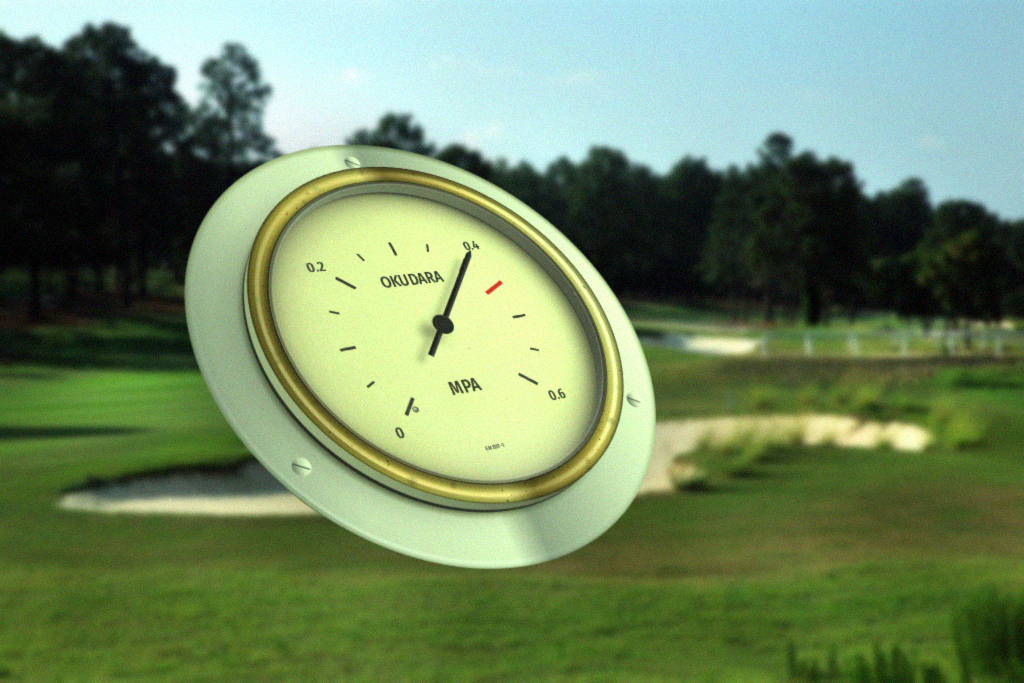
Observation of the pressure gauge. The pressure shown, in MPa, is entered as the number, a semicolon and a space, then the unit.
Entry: 0.4; MPa
